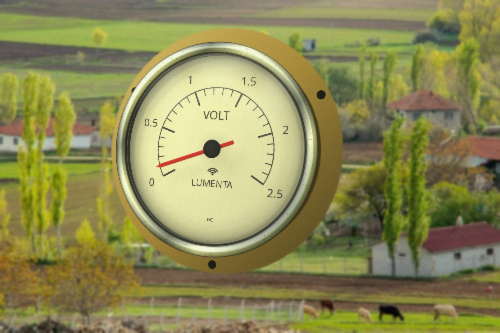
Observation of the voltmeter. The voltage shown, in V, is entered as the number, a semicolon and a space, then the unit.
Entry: 0.1; V
